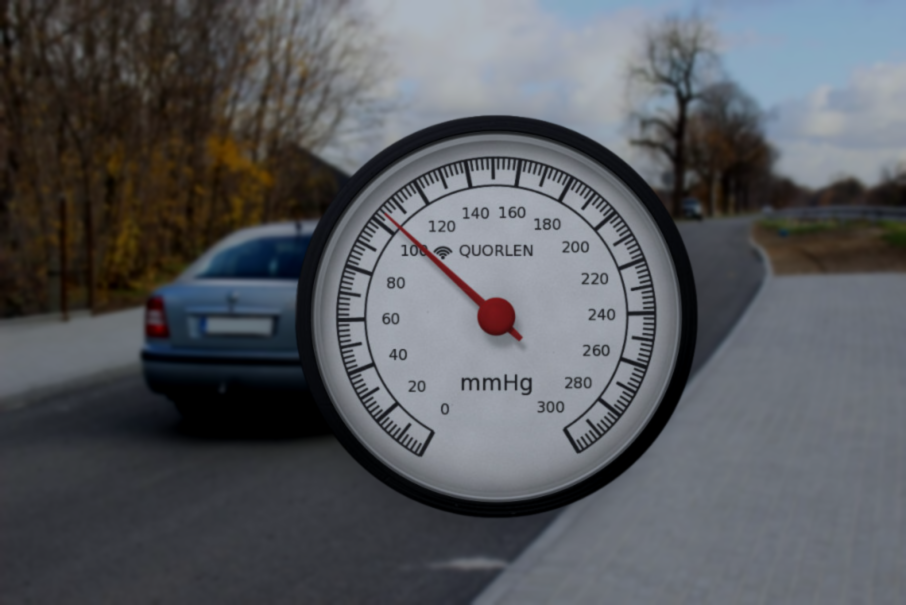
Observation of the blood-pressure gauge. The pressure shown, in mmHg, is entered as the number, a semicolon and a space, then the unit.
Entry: 104; mmHg
